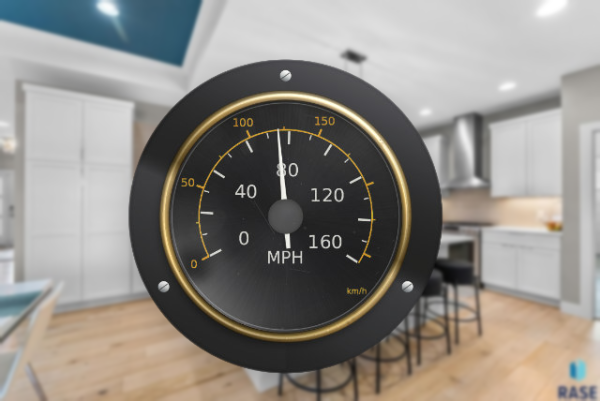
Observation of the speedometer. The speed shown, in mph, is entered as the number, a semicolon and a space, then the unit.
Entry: 75; mph
